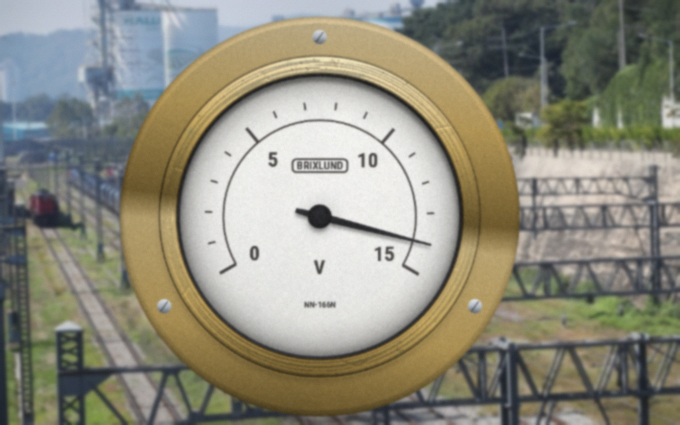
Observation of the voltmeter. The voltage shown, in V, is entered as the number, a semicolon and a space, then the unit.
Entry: 14; V
